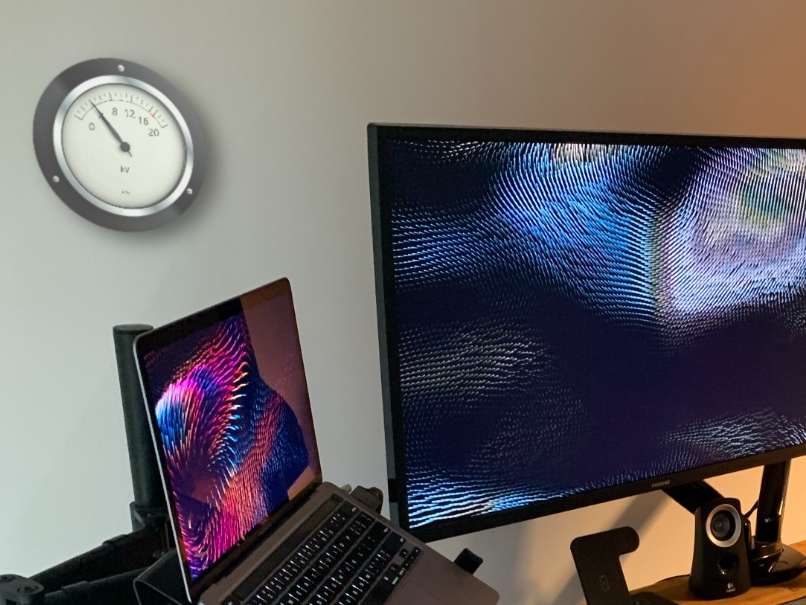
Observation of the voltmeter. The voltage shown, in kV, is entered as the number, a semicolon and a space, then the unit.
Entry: 4; kV
